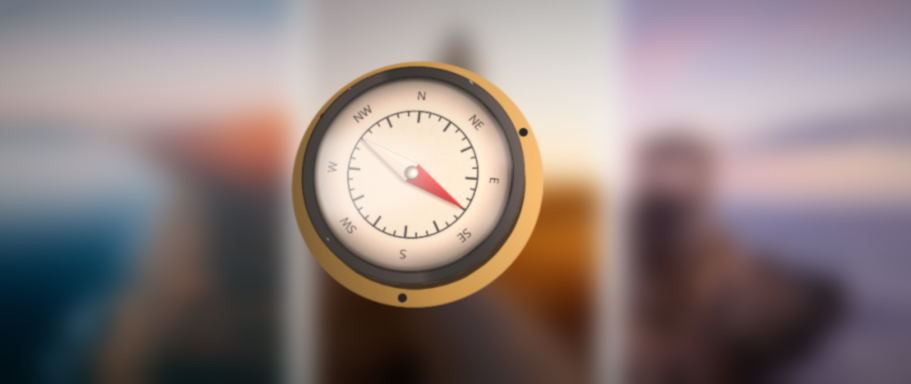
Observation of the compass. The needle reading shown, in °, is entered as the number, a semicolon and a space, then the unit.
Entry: 120; °
